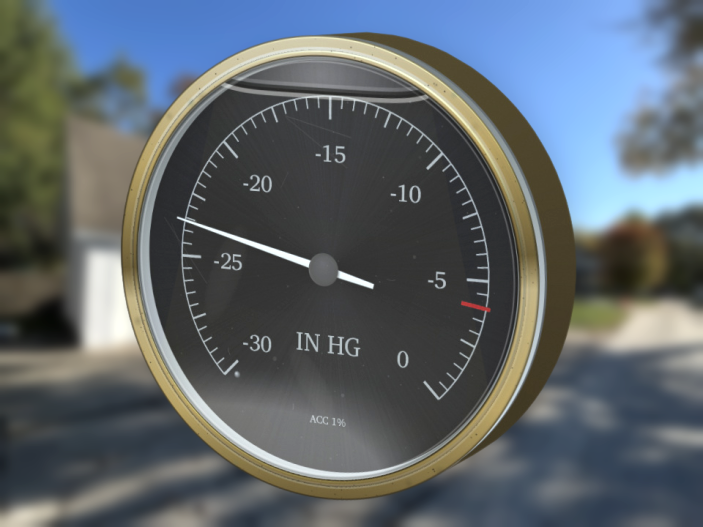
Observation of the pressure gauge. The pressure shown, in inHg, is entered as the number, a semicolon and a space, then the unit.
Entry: -23.5; inHg
